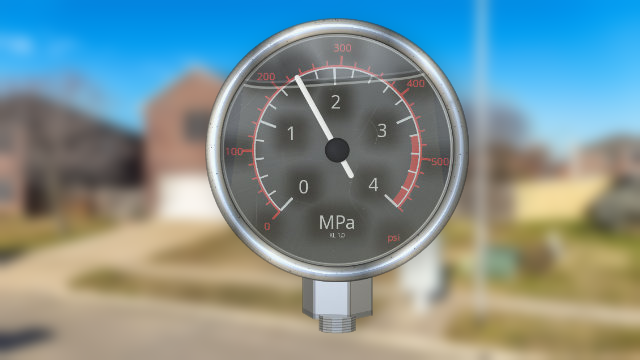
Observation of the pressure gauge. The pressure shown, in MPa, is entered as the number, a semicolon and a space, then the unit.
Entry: 1.6; MPa
